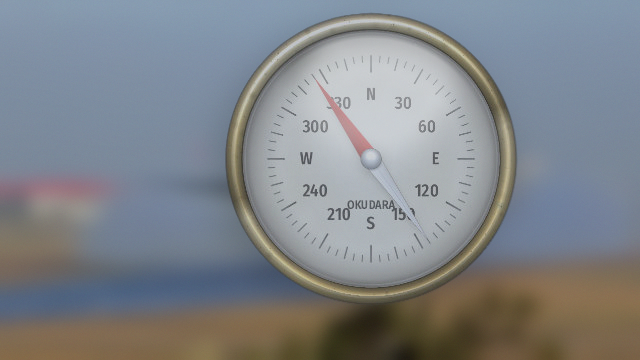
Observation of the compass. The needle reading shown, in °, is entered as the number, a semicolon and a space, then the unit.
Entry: 325; °
